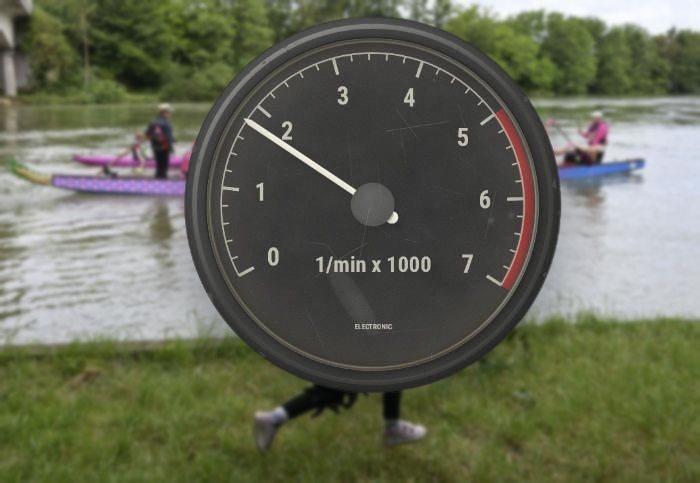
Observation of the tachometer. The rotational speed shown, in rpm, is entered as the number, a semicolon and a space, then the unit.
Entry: 1800; rpm
